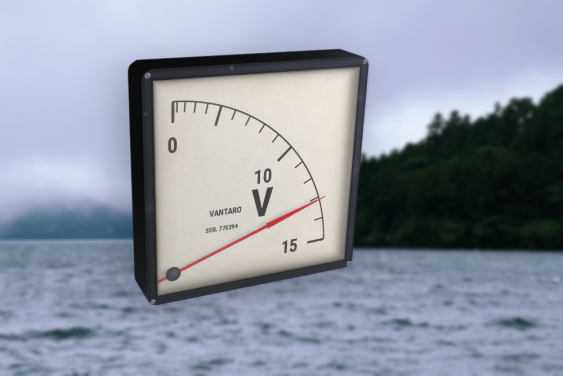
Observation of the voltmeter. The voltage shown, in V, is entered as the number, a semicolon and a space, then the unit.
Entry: 13; V
